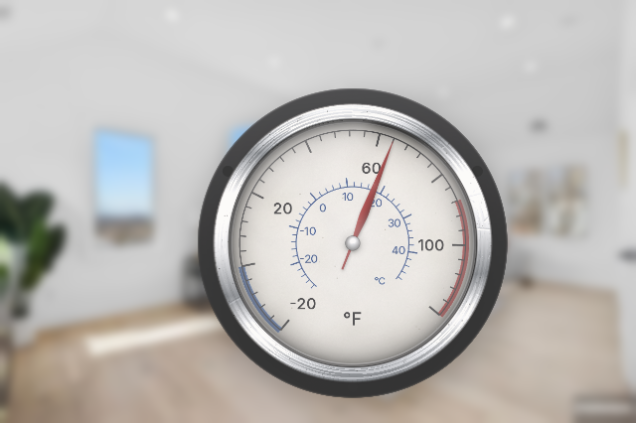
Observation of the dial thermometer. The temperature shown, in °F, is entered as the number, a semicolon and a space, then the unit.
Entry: 64; °F
